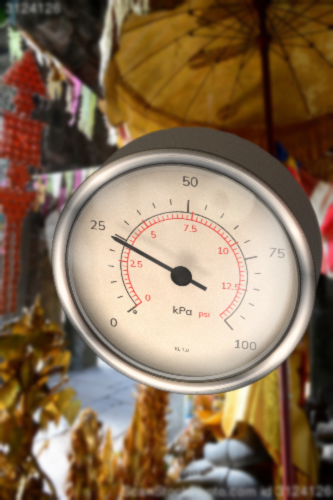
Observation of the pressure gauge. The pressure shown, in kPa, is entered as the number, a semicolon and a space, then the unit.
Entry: 25; kPa
